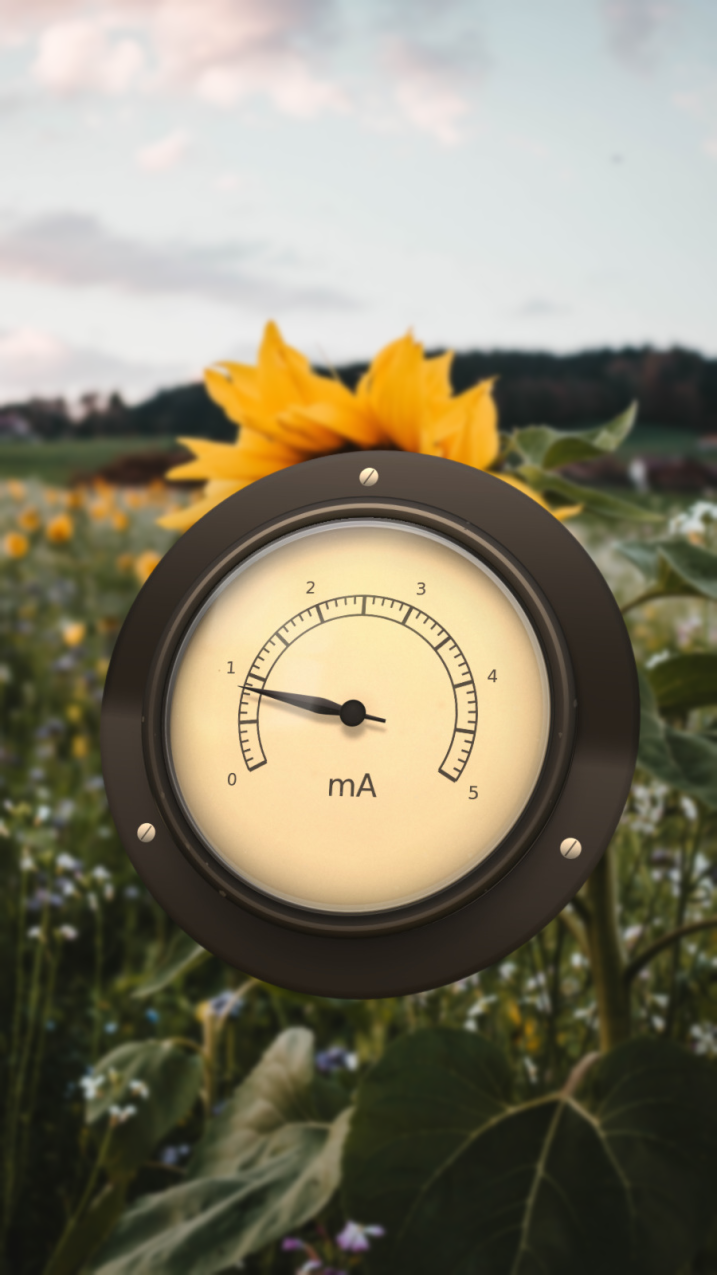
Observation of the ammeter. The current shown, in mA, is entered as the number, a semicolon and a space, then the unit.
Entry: 0.85; mA
